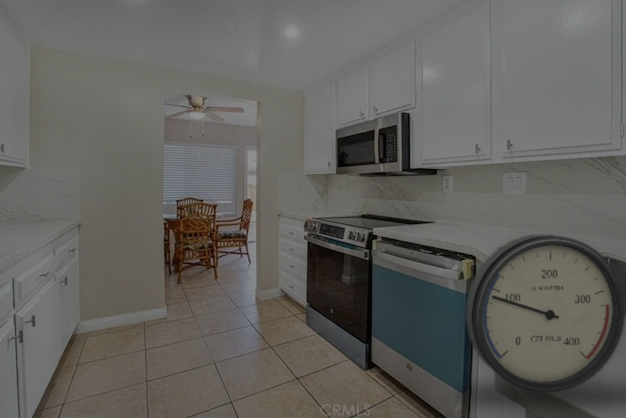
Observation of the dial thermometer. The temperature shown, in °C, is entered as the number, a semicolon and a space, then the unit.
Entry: 90; °C
